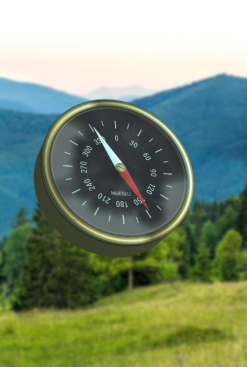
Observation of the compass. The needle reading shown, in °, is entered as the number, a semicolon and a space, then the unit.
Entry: 150; °
